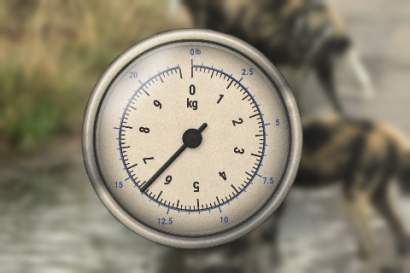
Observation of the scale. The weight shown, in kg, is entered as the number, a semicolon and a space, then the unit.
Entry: 6.4; kg
